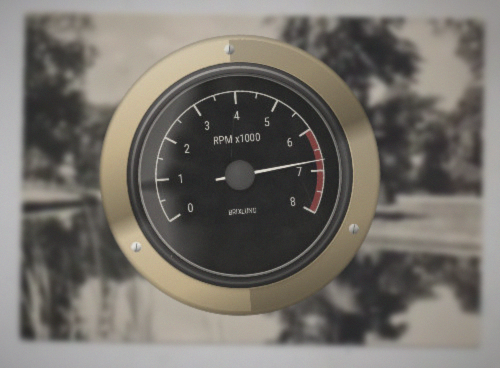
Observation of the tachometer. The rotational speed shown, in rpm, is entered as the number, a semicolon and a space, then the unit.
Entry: 6750; rpm
